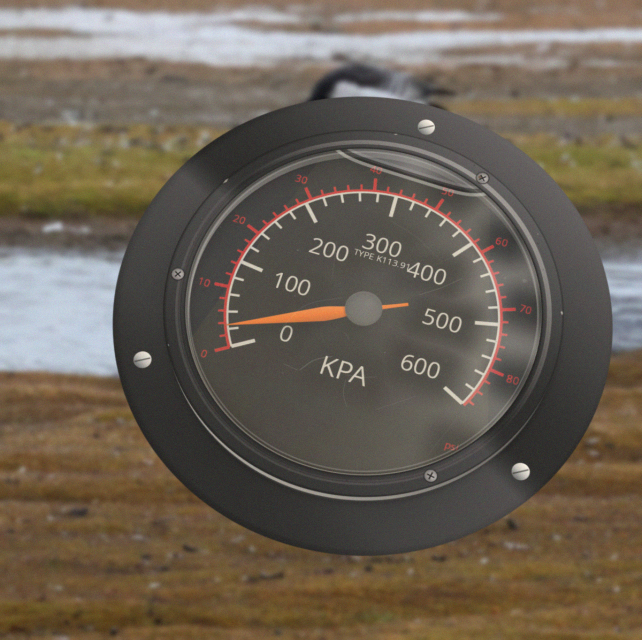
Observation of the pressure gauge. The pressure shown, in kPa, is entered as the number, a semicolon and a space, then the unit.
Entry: 20; kPa
